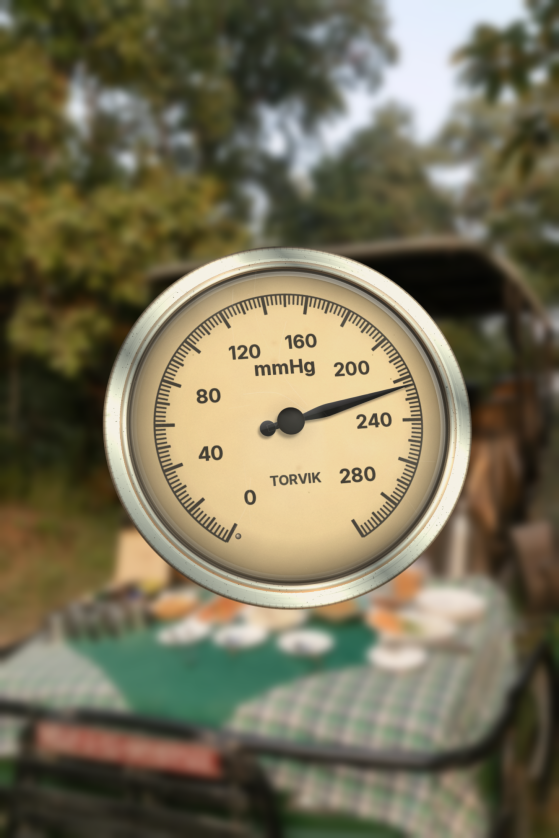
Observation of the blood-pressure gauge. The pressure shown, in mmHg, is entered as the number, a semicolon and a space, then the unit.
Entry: 224; mmHg
